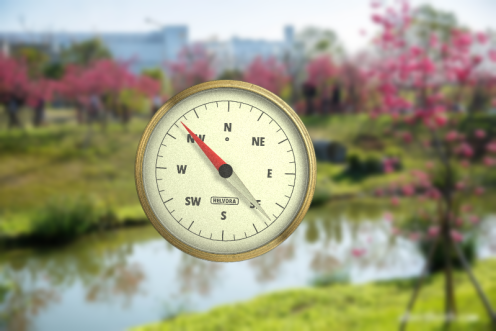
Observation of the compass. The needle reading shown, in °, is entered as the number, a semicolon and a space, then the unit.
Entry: 315; °
